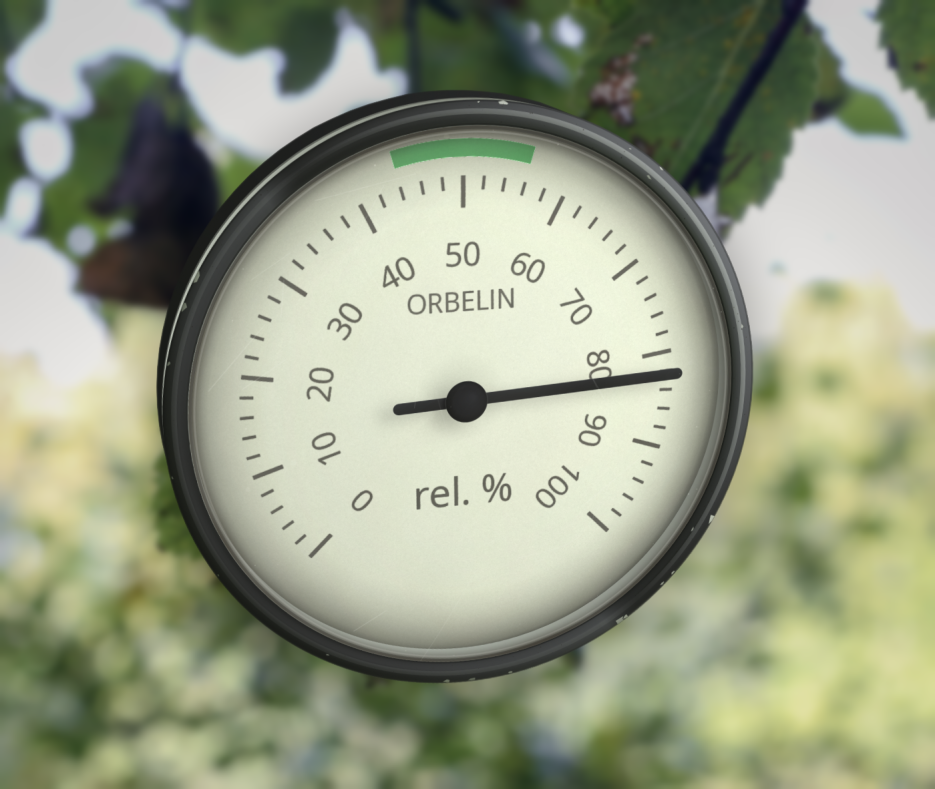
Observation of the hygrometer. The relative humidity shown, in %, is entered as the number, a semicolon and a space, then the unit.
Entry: 82; %
